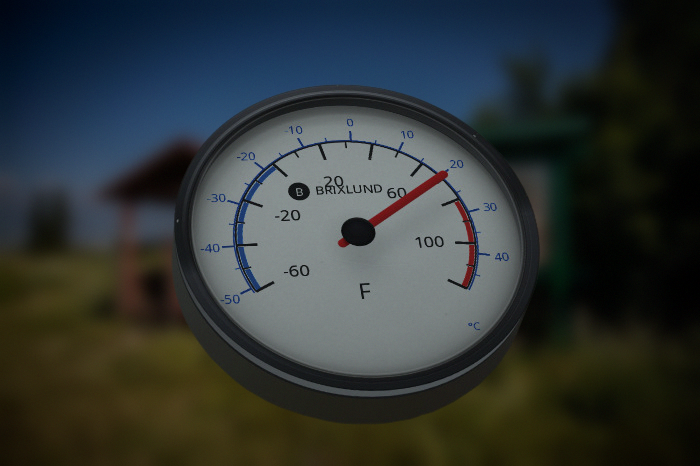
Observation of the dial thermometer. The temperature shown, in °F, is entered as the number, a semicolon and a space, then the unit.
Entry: 70; °F
